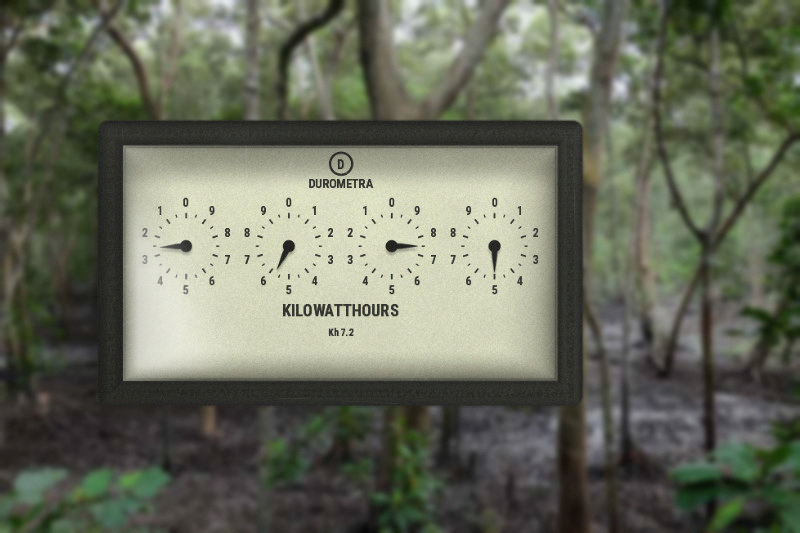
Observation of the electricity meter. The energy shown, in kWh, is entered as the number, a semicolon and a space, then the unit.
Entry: 2575; kWh
